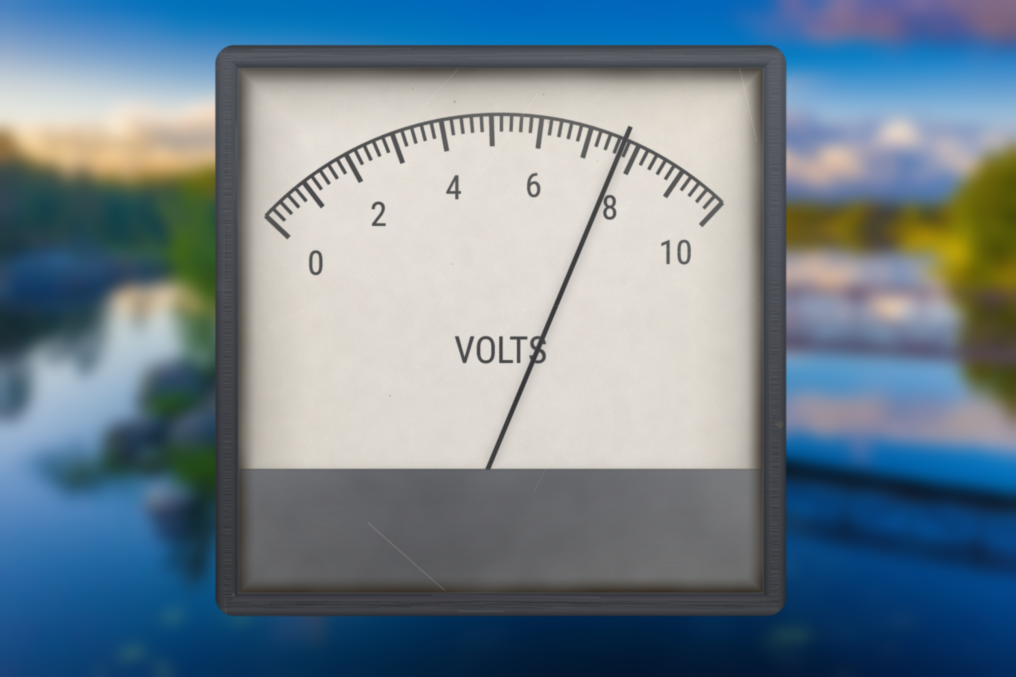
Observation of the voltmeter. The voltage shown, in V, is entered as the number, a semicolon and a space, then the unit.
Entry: 7.7; V
